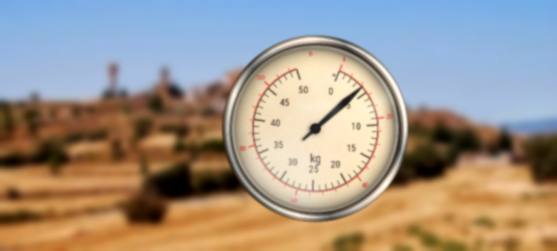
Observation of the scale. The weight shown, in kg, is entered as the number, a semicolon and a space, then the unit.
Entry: 4; kg
